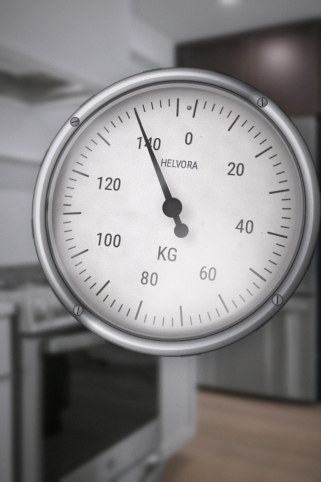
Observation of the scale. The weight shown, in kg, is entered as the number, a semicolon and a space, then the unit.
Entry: 140; kg
